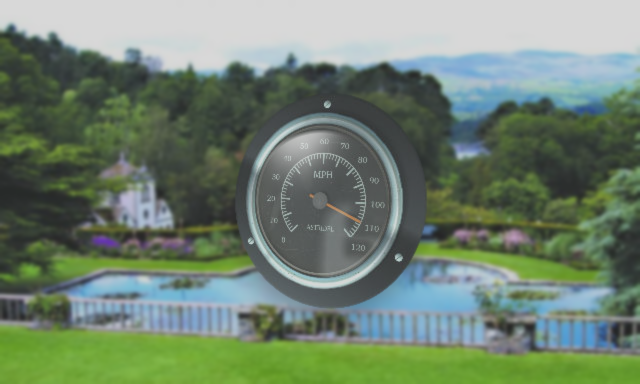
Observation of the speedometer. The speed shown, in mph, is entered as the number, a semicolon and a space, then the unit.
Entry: 110; mph
